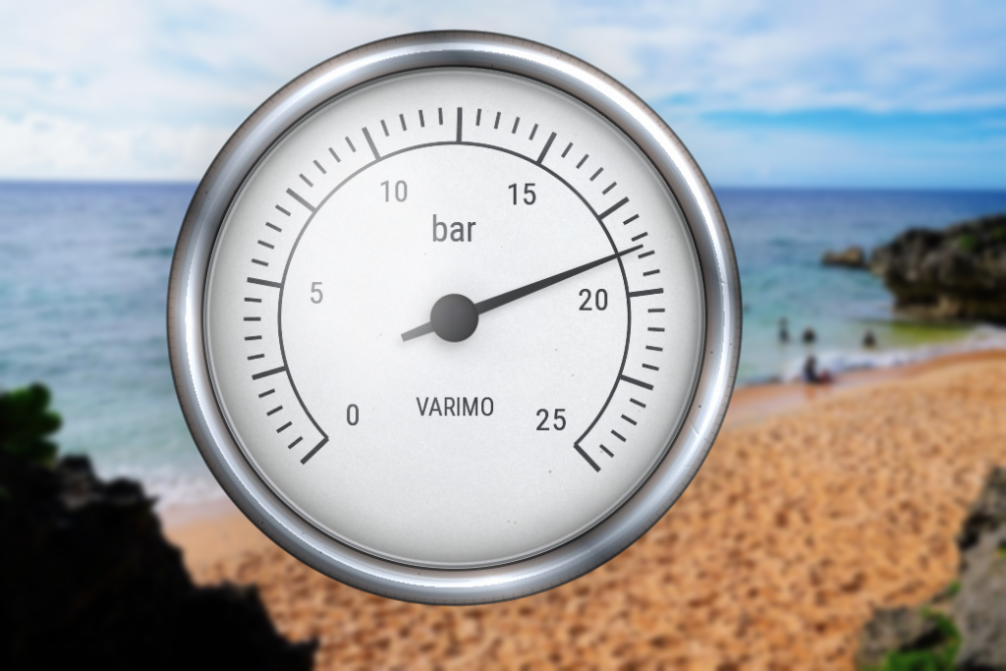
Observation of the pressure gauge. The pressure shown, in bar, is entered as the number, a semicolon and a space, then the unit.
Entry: 18.75; bar
